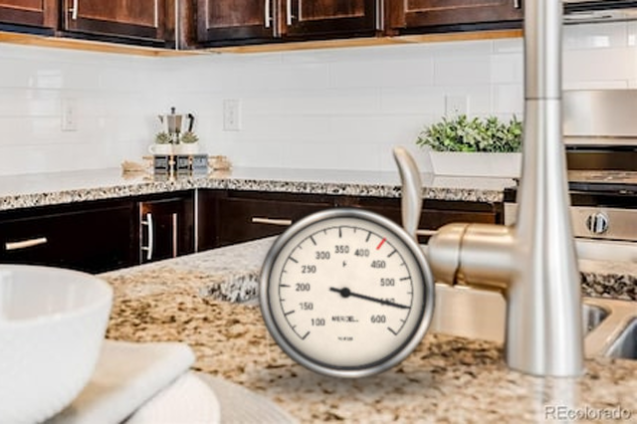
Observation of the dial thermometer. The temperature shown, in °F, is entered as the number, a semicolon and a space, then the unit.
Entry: 550; °F
